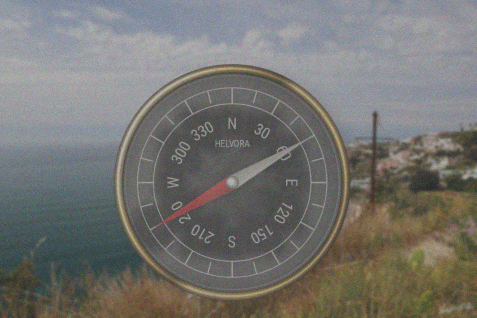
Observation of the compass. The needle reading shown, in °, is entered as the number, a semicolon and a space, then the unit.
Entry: 240; °
